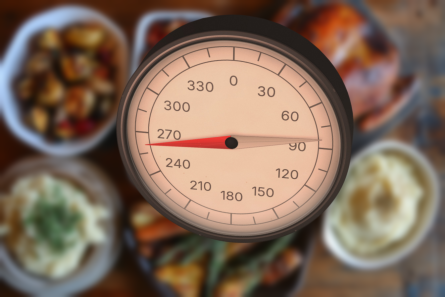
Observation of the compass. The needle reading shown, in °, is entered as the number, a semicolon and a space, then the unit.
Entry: 262.5; °
